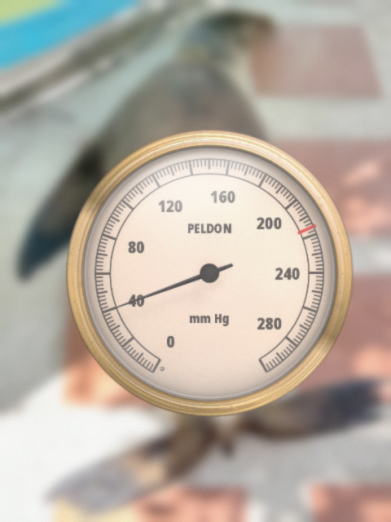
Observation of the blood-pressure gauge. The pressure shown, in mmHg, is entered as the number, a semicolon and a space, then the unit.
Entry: 40; mmHg
